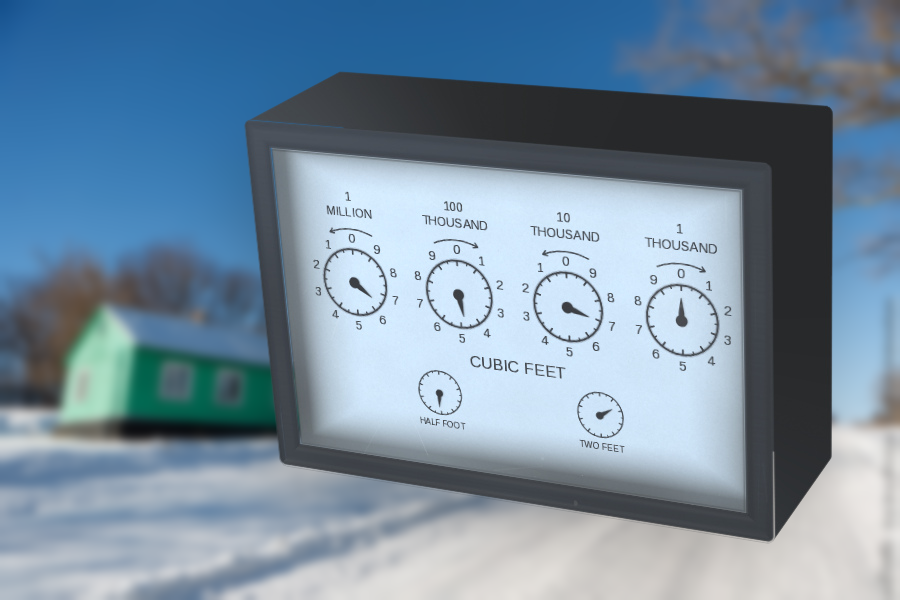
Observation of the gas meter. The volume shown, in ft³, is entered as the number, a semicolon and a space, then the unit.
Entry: 647000; ft³
